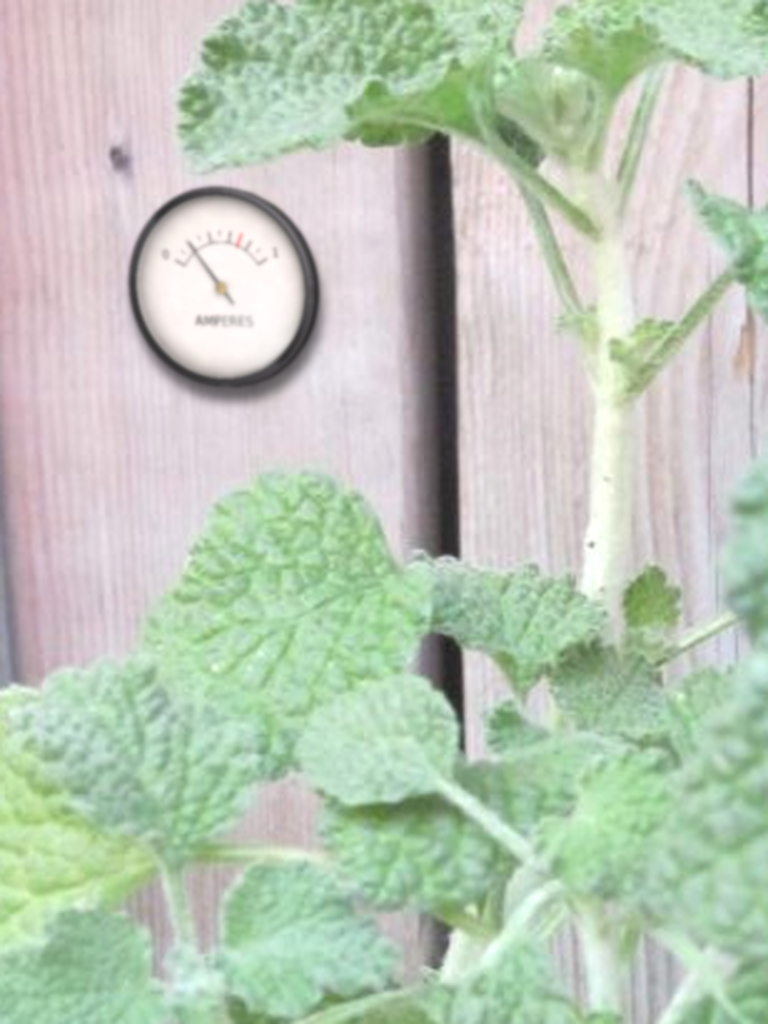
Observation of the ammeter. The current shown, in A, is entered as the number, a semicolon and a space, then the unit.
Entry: 0.2; A
